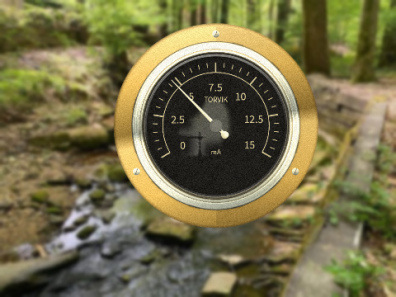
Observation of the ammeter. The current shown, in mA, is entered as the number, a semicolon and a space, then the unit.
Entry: 4.75; mA
